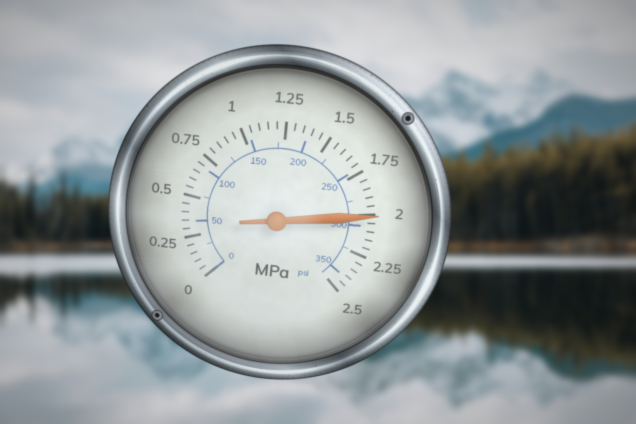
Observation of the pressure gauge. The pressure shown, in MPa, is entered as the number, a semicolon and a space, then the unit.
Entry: 2; MPa
